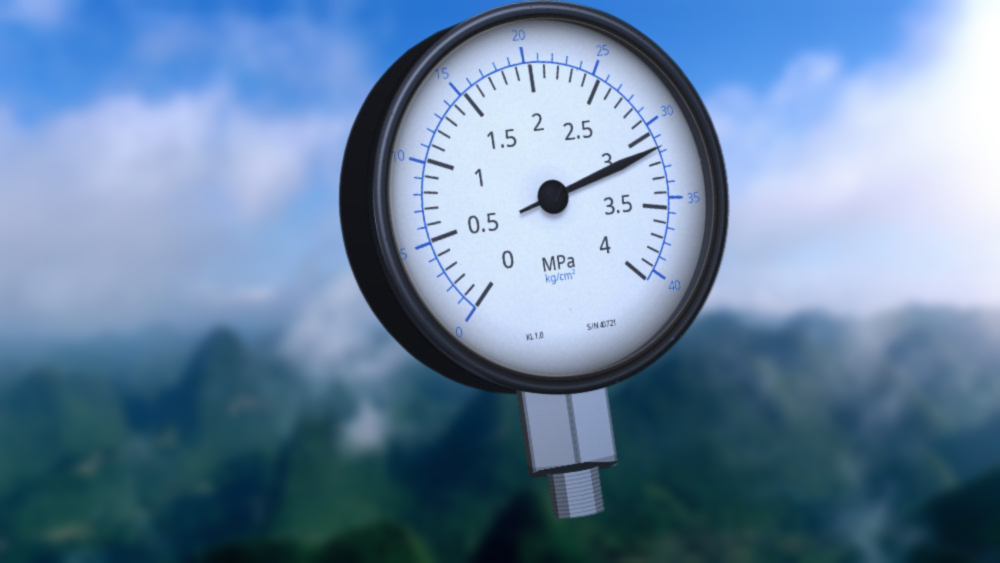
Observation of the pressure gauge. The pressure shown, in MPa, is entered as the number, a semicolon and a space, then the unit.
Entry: 3.1; MPa
